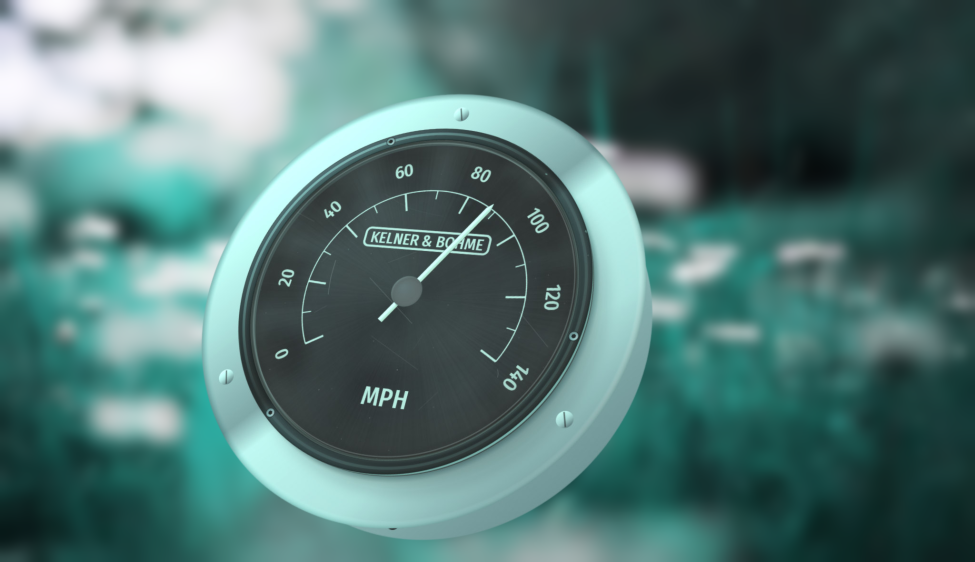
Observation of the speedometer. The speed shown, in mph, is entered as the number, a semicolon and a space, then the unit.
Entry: 90; mph
